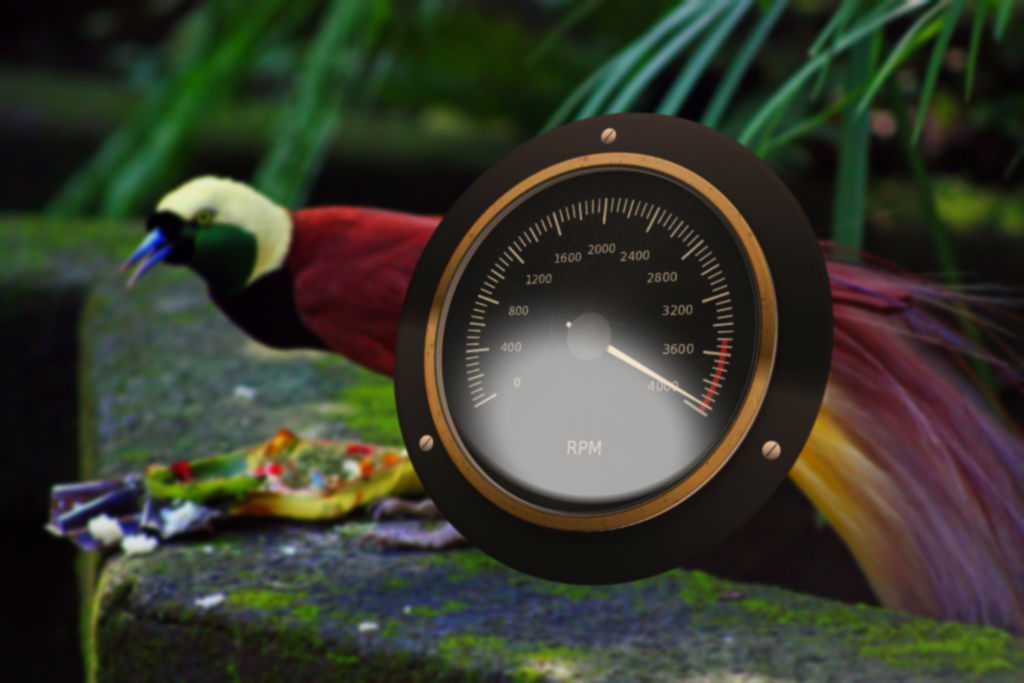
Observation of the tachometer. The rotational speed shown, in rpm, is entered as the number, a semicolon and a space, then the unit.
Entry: 3950; rpm
